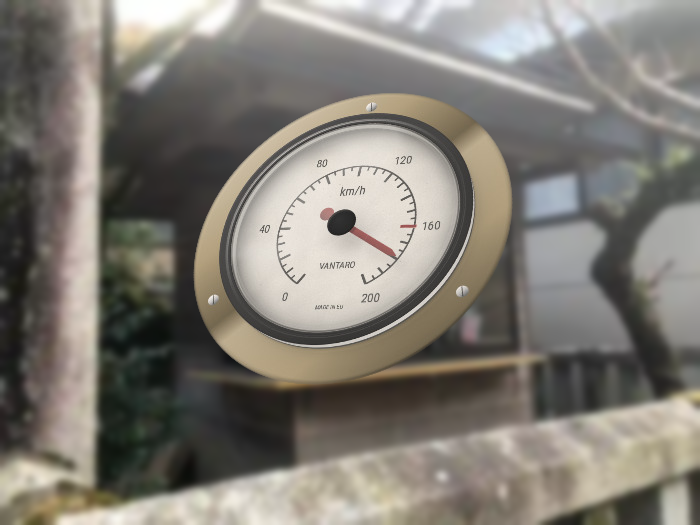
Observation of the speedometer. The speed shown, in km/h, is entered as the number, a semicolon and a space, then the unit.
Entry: 180; km/h
